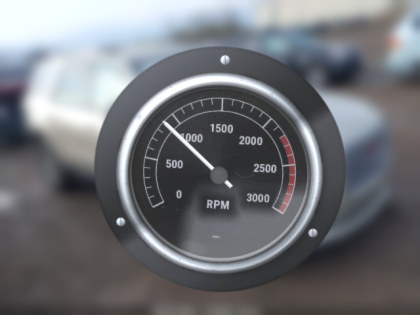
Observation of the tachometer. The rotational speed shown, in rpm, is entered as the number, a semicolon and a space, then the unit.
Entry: 900; rpm
